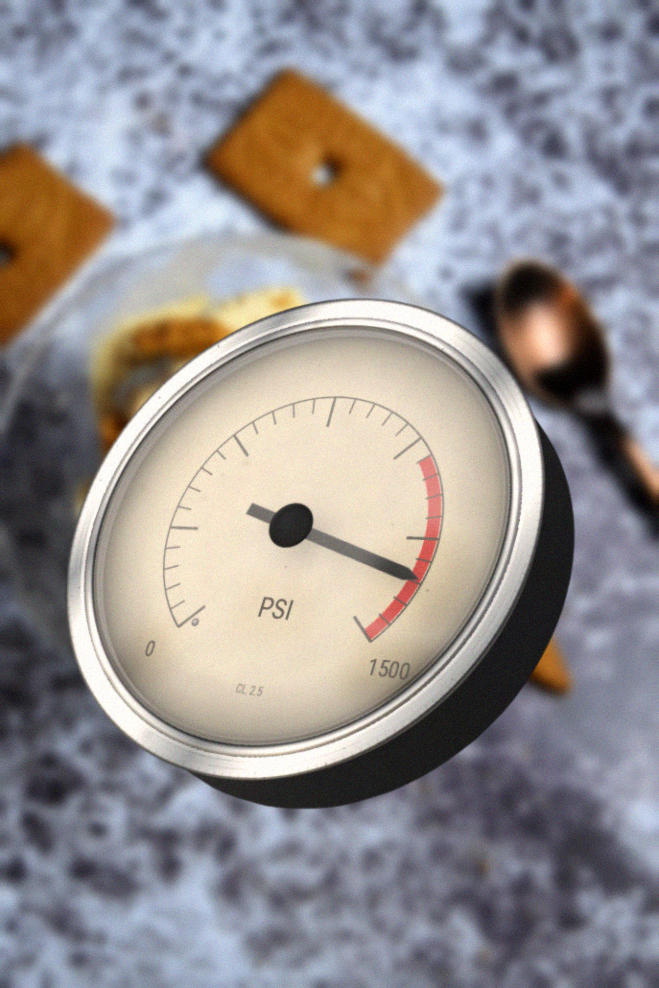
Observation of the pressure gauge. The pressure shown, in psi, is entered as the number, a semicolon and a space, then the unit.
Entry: 1350; psi
